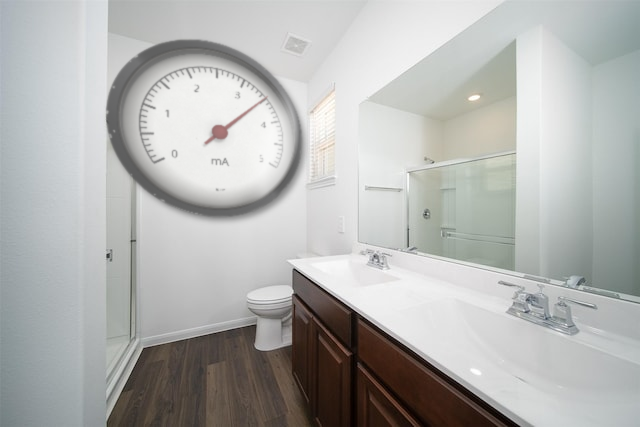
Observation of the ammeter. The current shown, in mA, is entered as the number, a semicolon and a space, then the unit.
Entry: 3.5; mA
